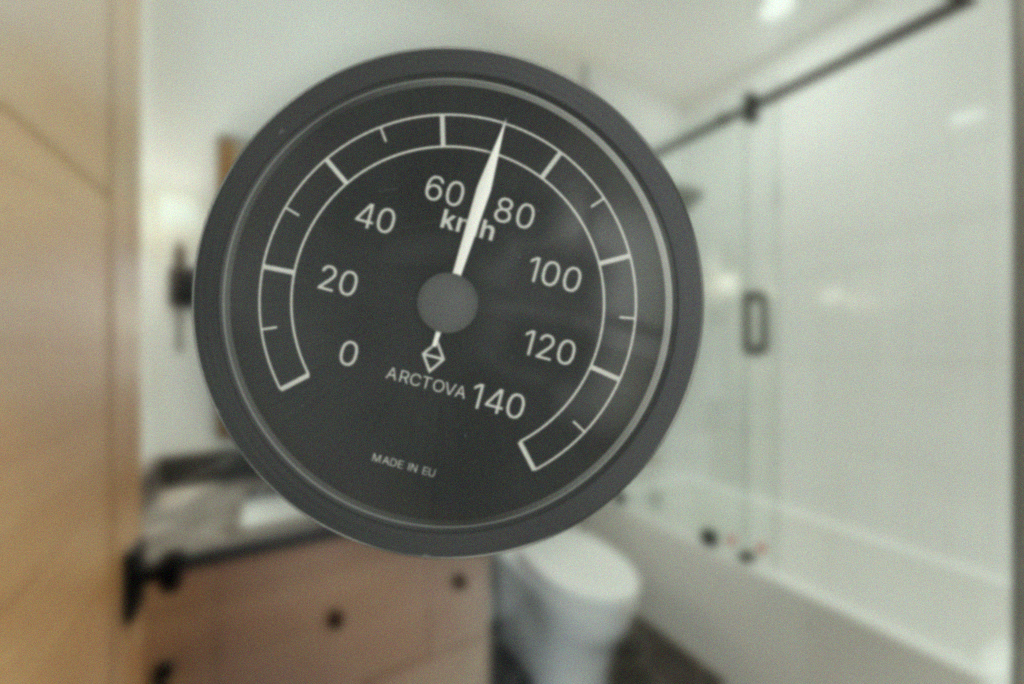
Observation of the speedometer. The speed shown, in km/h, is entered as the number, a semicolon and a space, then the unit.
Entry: 70; km/h
